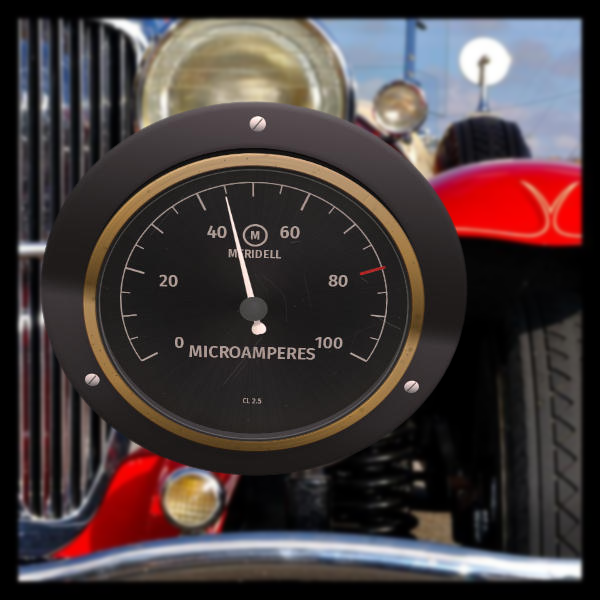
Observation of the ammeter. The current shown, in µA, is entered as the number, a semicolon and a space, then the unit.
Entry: 45; µA
